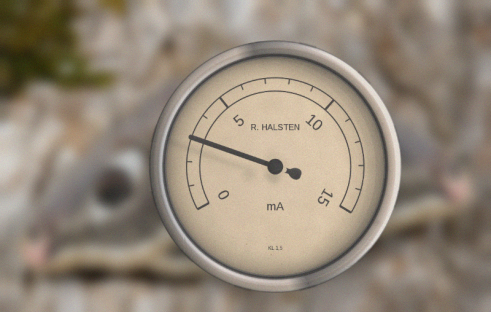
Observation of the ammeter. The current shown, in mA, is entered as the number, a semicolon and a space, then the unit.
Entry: 3; mA
